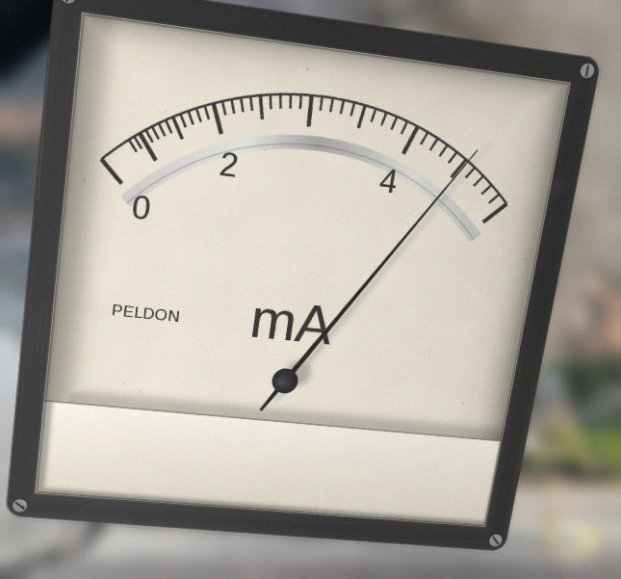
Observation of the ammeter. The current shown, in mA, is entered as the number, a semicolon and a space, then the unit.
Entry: 4.5; mA
